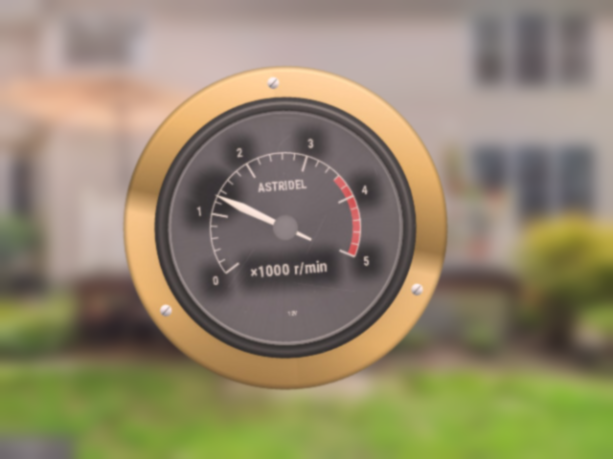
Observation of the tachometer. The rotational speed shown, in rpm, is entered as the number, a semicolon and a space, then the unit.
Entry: 1300; rpm
